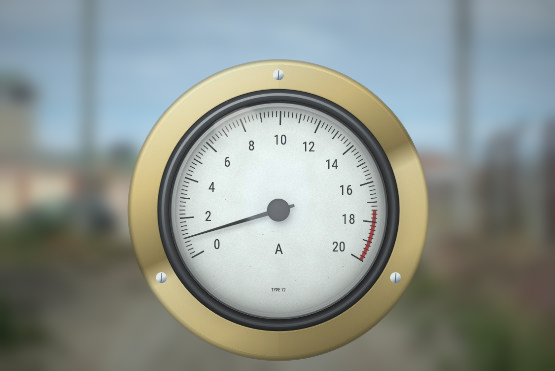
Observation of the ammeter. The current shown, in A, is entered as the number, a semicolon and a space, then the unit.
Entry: 1; A
